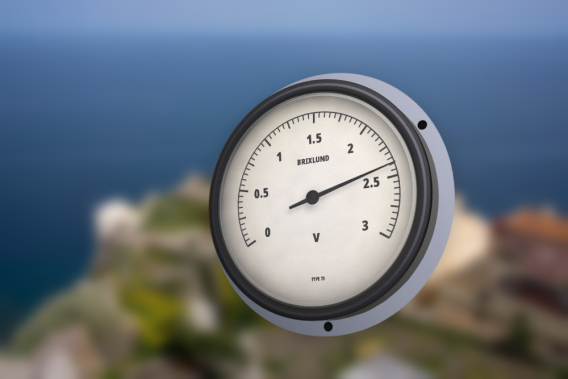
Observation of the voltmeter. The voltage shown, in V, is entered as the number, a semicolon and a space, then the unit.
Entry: 2.4; V
